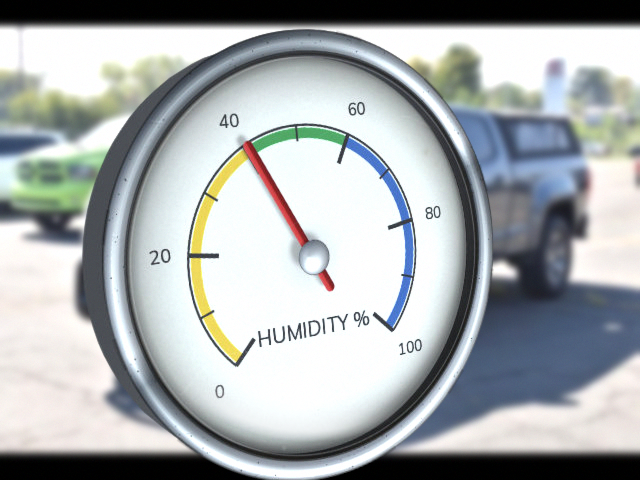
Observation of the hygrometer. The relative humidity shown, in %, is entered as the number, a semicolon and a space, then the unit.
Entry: 40; %
